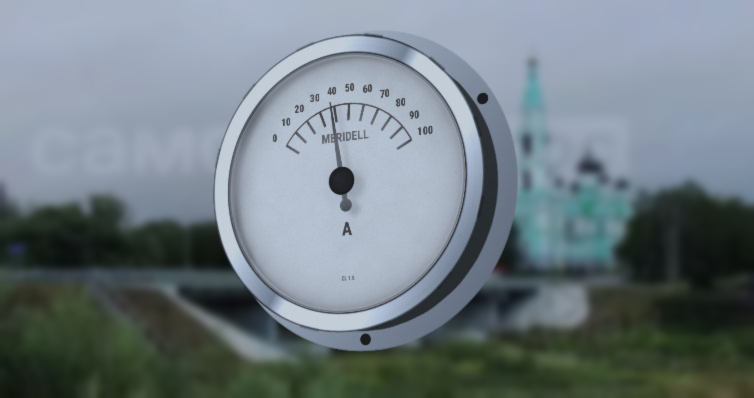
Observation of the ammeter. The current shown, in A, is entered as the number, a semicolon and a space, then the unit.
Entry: 40; A
